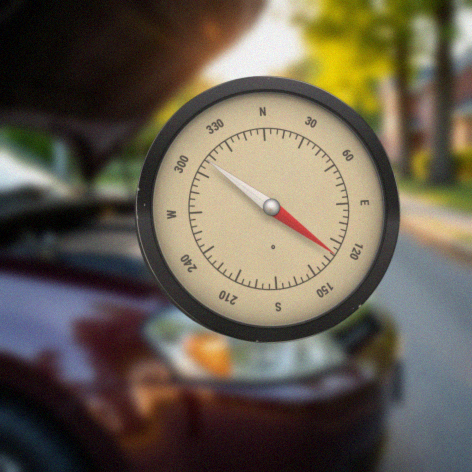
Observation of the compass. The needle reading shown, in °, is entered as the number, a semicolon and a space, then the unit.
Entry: 130; °
